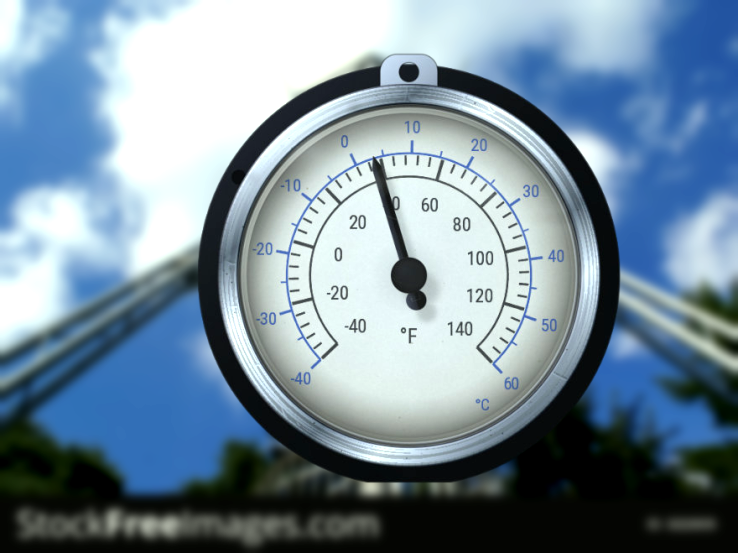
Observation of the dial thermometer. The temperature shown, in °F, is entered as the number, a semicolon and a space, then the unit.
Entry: 38; °F
